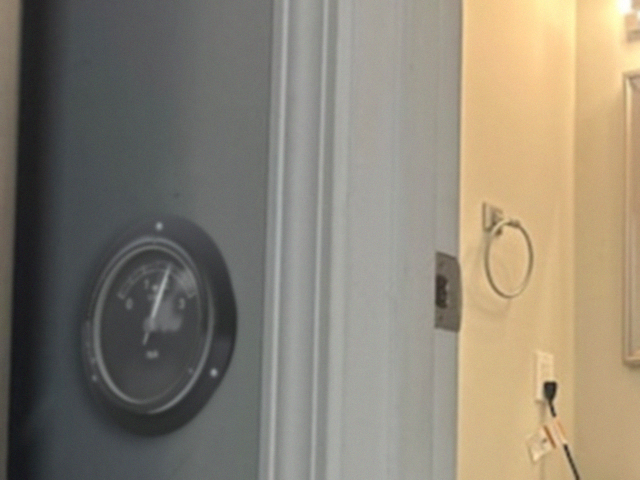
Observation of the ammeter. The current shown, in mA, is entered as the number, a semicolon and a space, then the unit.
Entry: 2; mA
